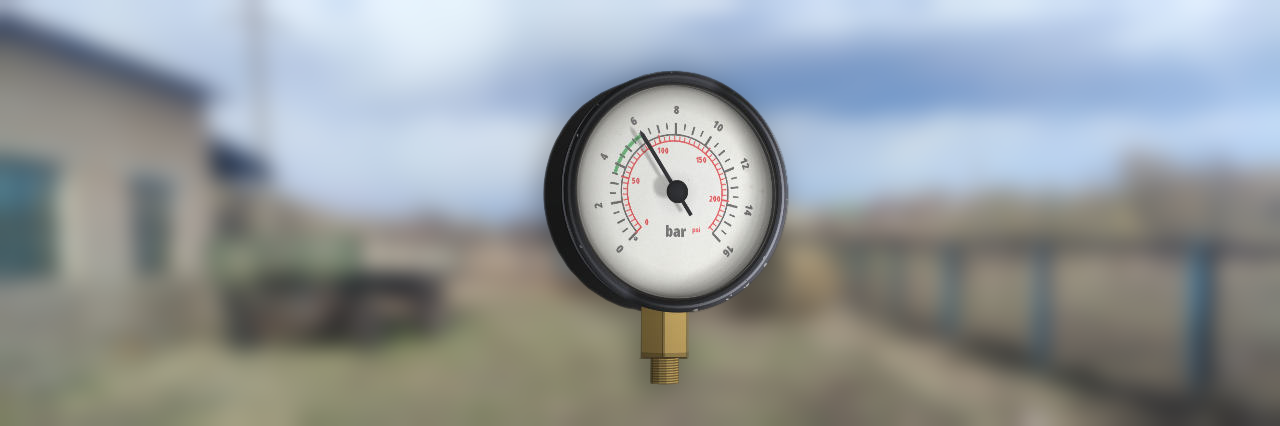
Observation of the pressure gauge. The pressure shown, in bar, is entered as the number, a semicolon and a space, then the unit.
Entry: 6; bar
